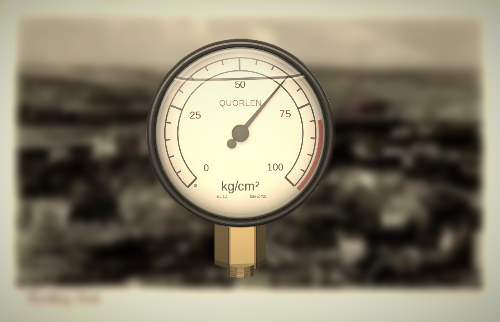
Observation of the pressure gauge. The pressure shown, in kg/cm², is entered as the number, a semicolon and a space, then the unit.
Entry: 65; kg/cm²
